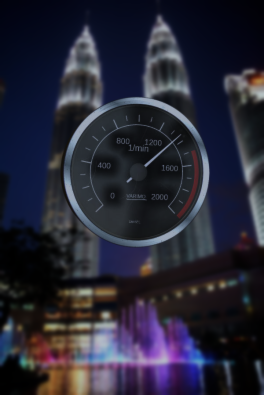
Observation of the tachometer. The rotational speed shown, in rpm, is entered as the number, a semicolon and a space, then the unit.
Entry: 1350; rpm
